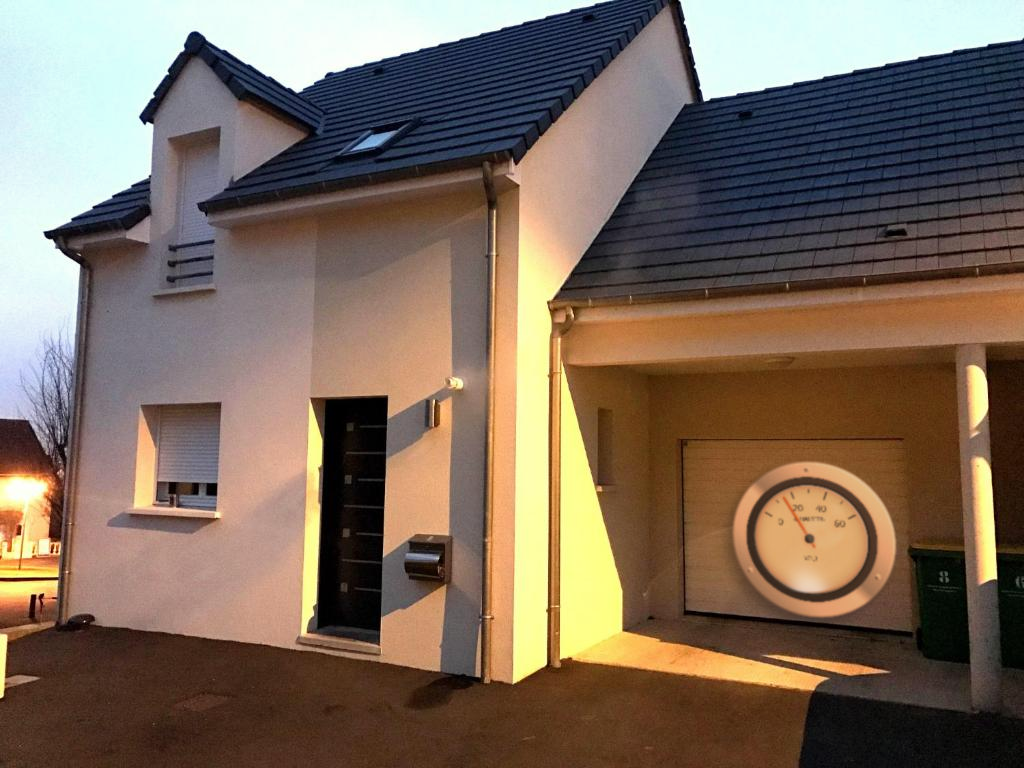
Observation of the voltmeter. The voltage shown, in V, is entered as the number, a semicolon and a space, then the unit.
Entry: 15; V
